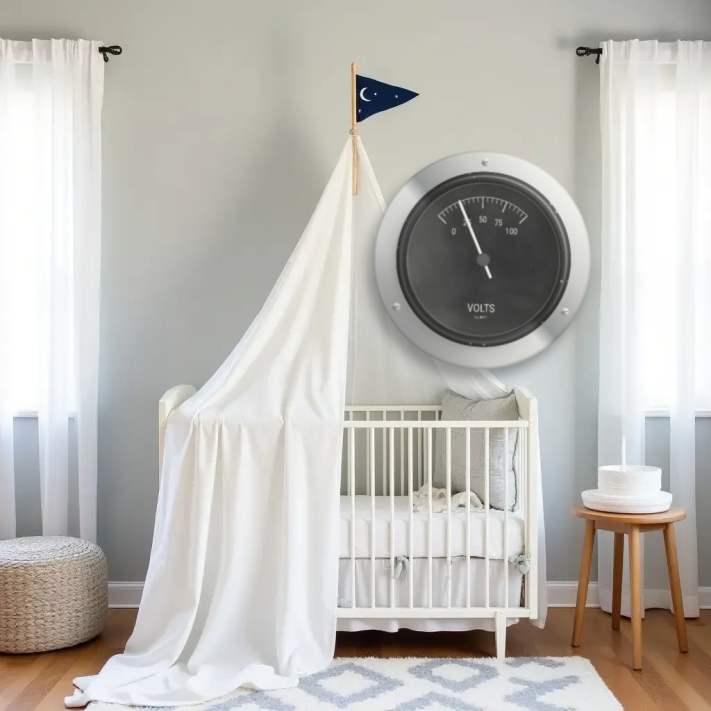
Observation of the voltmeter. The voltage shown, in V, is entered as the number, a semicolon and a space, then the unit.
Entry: 25; V
